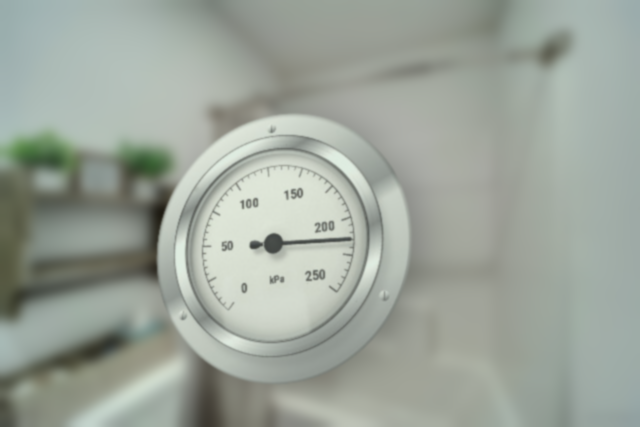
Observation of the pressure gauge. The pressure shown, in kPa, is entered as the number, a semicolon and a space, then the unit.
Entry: 215; kPa
